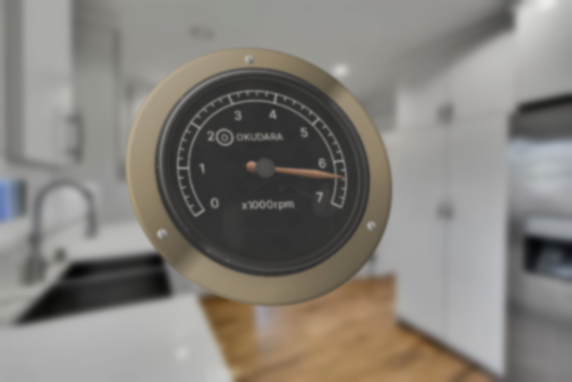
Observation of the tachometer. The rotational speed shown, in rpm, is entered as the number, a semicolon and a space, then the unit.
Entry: 6400; rpm
